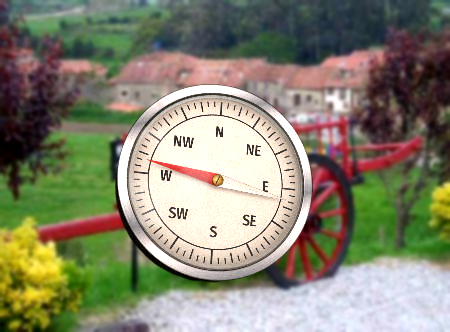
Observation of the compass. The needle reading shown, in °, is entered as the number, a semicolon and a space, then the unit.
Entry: 280; °
